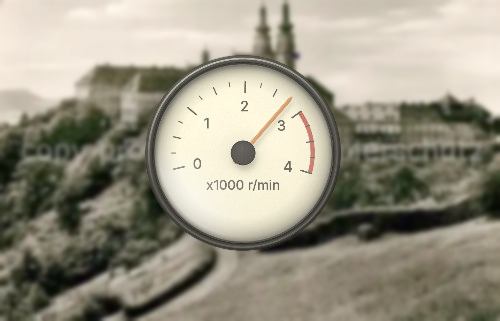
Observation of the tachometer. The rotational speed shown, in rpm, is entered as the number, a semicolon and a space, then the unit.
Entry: 2750; rpm
